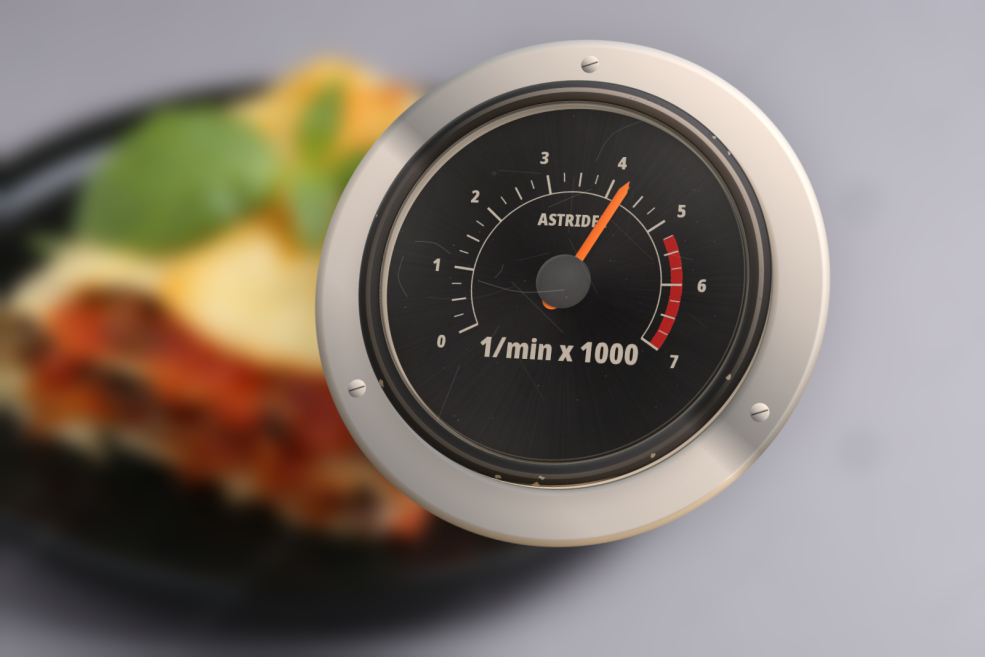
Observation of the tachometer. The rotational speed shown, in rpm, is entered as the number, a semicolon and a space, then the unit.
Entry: 4250; rpm
